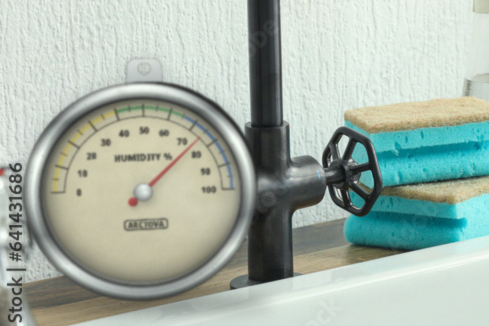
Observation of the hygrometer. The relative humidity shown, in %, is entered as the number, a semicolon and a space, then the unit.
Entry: 75; %
